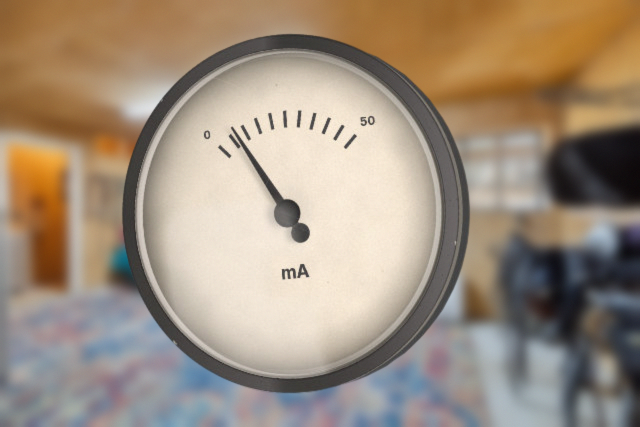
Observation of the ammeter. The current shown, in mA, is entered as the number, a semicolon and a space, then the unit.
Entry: 7.5; mA
